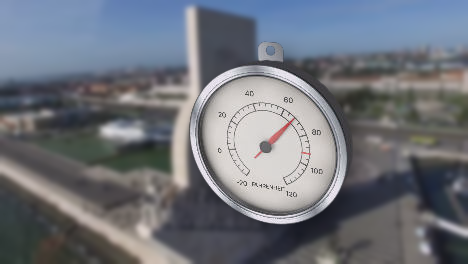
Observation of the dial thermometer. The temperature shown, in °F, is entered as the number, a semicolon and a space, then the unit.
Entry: 68; °F
